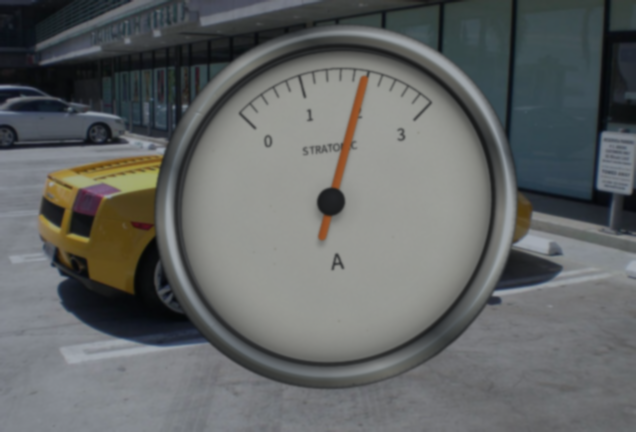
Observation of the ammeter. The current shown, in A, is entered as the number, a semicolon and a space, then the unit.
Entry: 2; A
